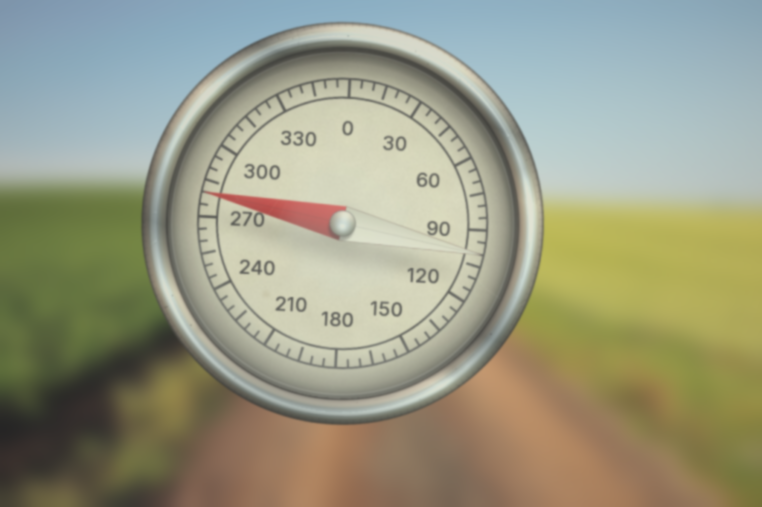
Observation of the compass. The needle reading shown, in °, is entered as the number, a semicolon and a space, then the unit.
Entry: 280; °
